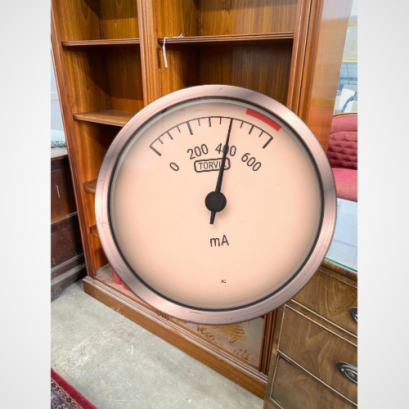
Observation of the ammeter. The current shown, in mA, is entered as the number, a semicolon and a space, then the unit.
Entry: 400; mA
